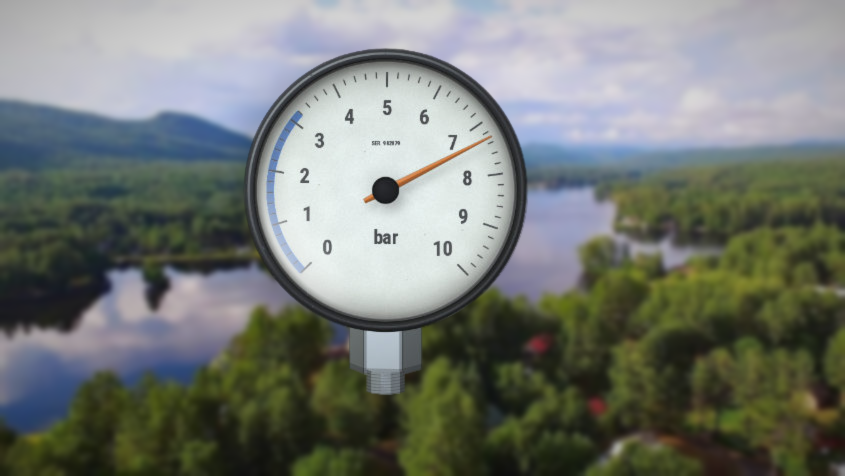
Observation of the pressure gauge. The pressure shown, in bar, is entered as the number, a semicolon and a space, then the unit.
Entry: 7.3; bar
